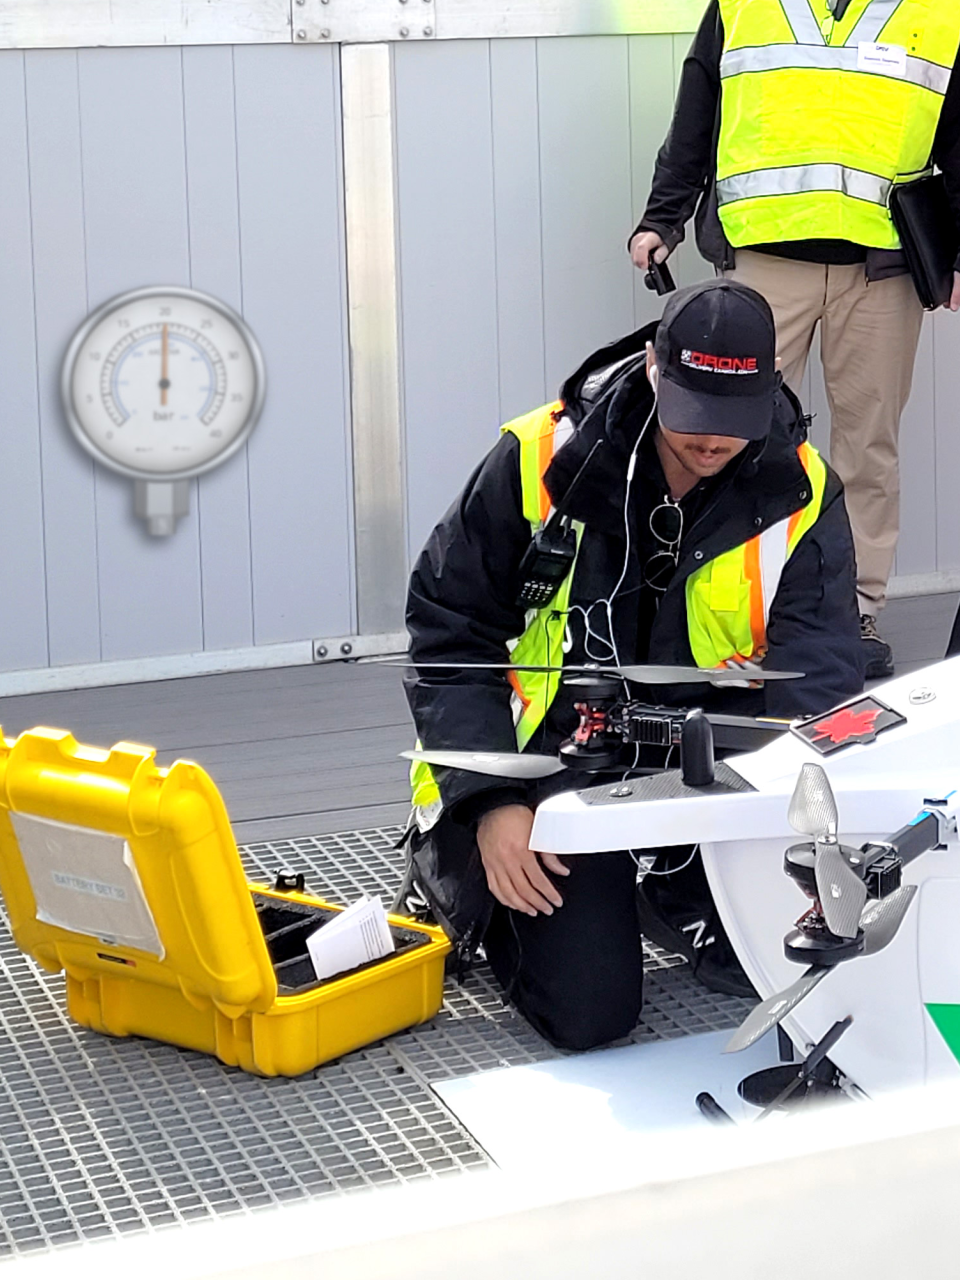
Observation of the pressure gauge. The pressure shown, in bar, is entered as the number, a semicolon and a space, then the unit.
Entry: 20; bar
